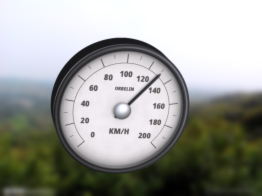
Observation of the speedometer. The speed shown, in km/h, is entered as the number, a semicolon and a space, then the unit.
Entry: 130; km/h
